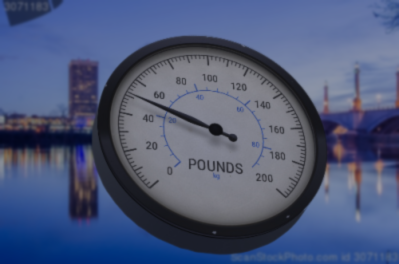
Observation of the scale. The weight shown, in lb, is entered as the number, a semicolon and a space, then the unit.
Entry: 50; lb
